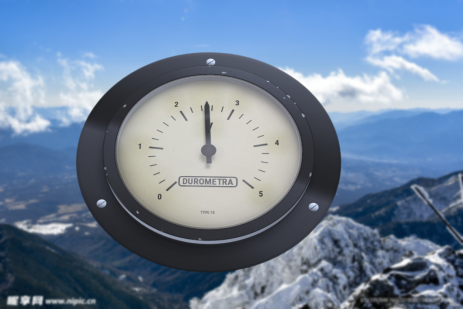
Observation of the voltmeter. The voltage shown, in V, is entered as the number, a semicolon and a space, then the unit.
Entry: 2.5; V
